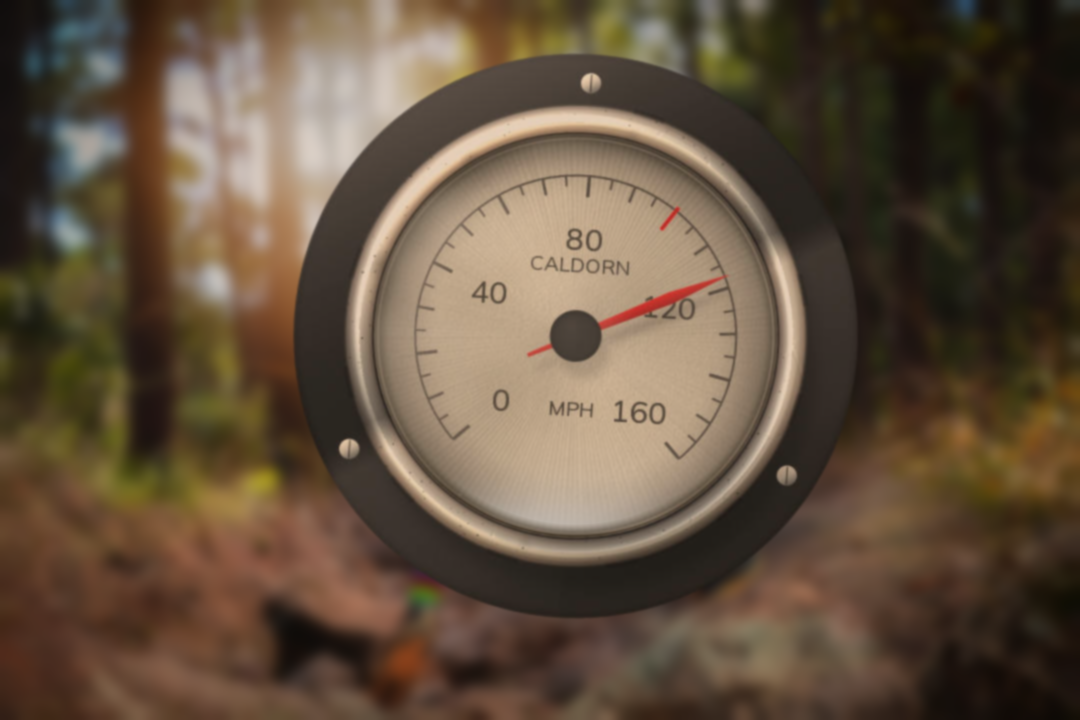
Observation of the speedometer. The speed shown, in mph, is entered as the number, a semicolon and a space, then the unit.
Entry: 117.5; mph
